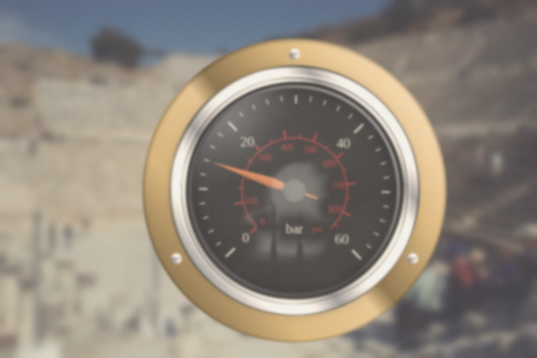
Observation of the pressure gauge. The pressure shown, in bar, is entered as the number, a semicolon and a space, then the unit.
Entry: 14; bar
